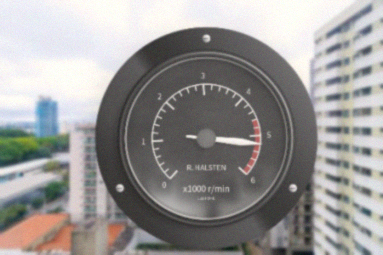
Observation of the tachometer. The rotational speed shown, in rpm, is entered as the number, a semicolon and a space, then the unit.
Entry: 5200; rpm
